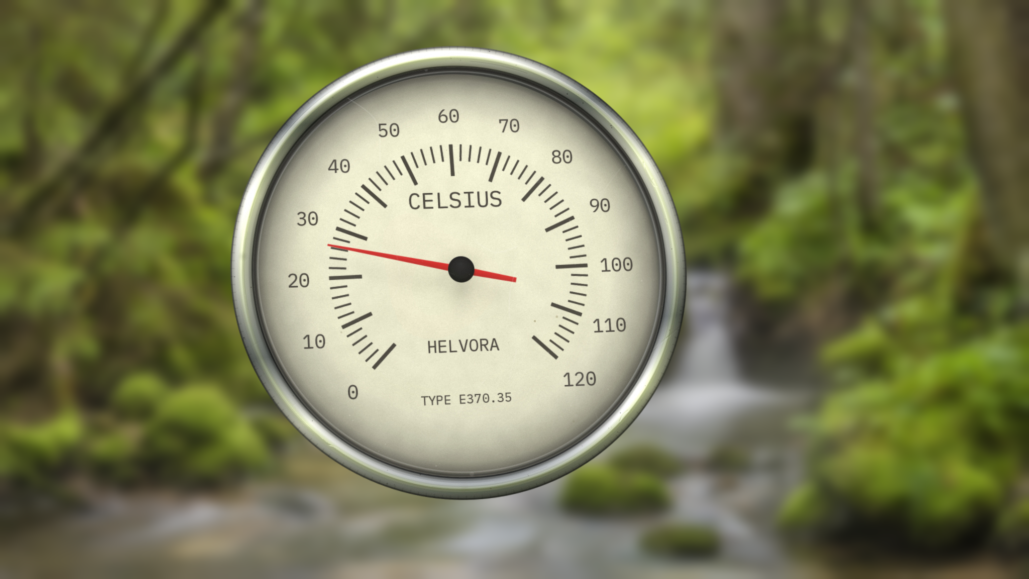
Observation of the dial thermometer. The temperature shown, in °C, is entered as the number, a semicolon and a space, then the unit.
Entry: 26; °C
